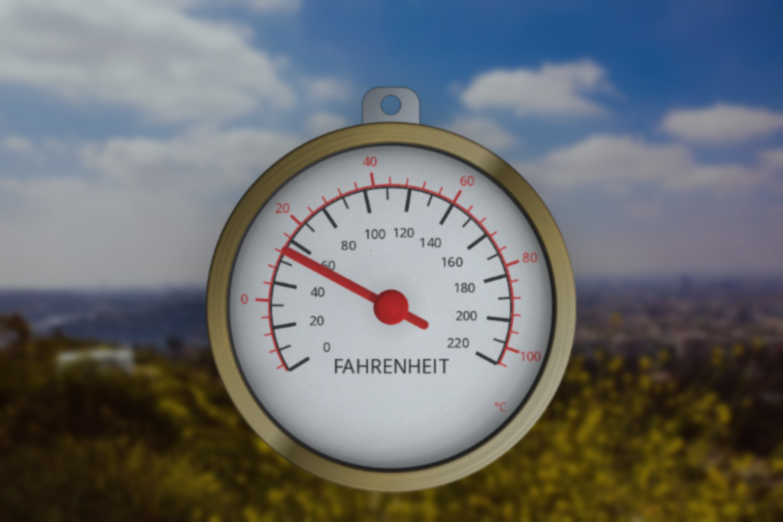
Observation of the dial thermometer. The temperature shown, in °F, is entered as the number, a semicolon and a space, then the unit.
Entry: 55; °F
